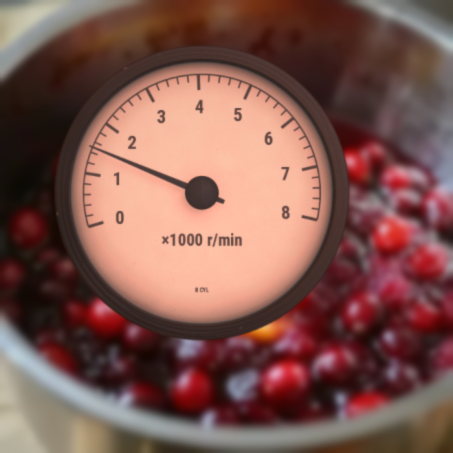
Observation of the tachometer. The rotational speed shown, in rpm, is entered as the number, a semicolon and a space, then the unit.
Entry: 1500; rpm
